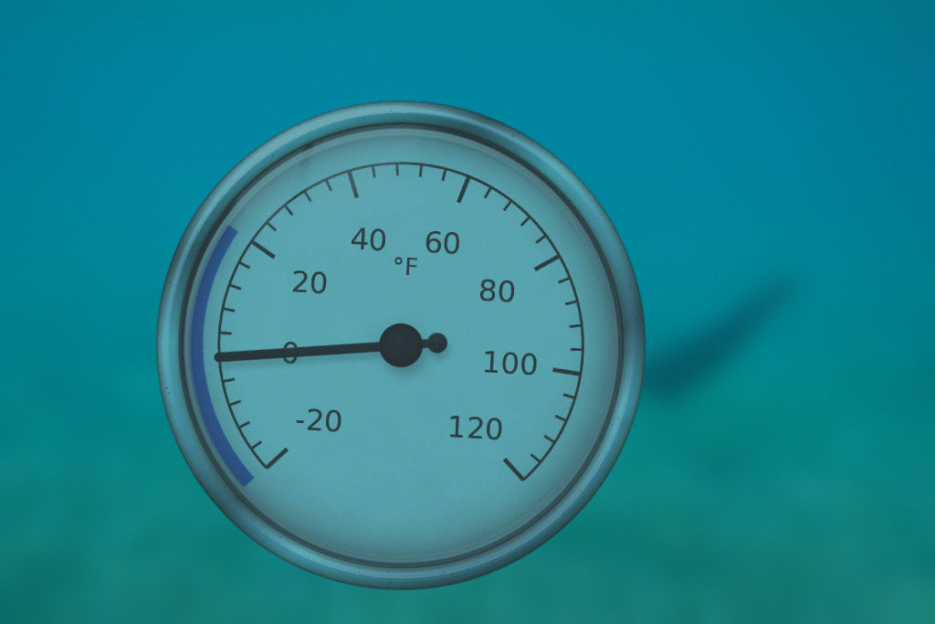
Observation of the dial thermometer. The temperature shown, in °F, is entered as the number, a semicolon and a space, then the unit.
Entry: 0; °F
